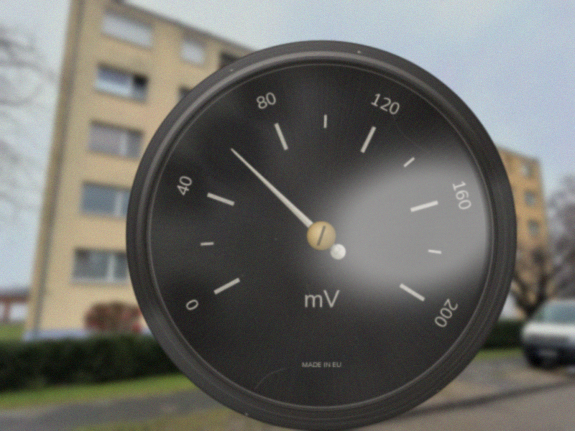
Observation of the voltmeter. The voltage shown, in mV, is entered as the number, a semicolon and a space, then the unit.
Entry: 60; mV
